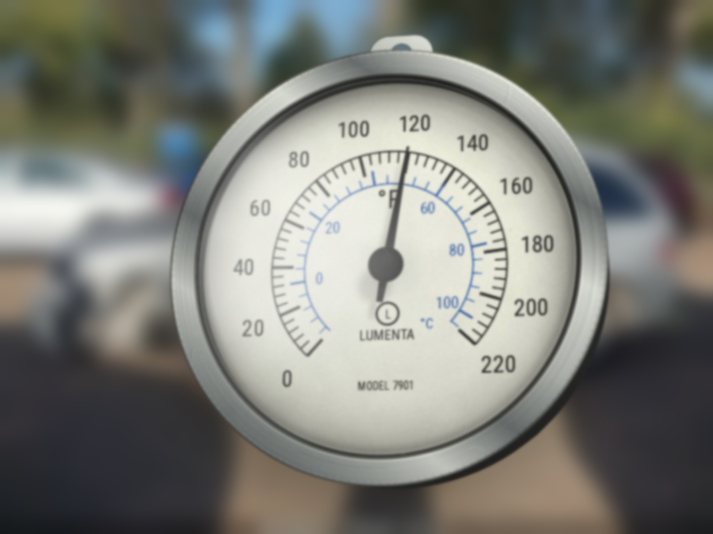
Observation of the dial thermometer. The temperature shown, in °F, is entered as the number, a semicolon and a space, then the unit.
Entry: 120; °F
